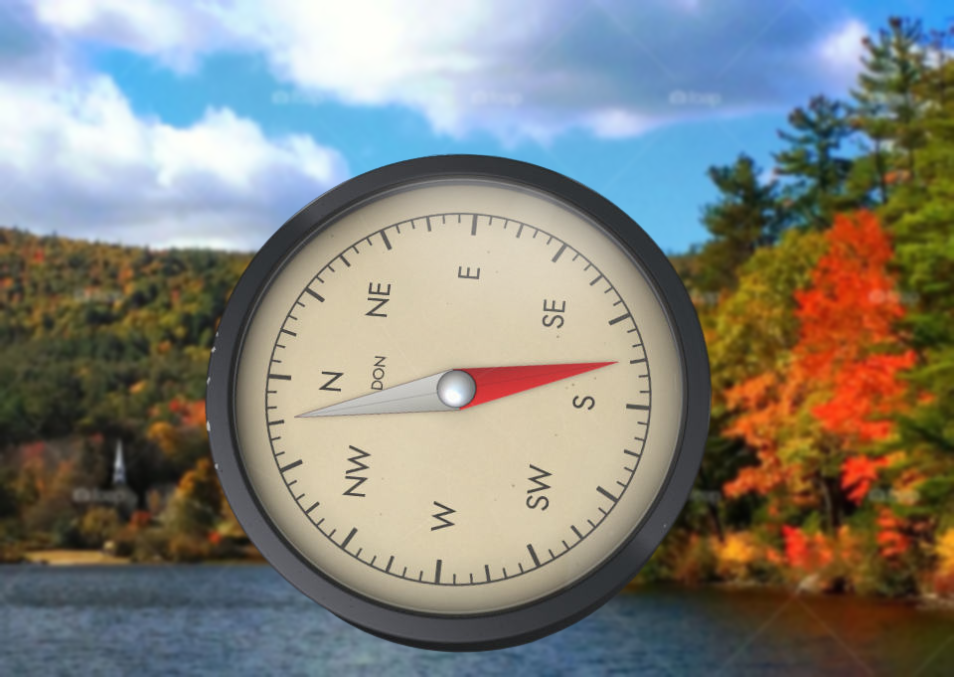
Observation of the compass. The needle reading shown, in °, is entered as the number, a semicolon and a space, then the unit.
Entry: 165; °
